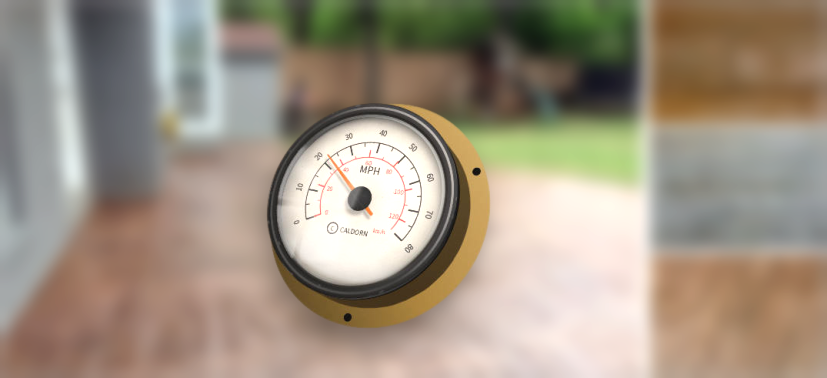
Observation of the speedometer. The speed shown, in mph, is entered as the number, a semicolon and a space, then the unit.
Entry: 22.5; mph
